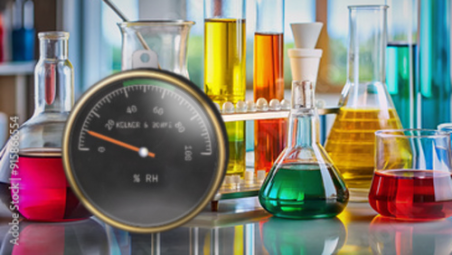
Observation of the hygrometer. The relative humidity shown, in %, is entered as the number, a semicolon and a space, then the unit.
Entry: 10; %
